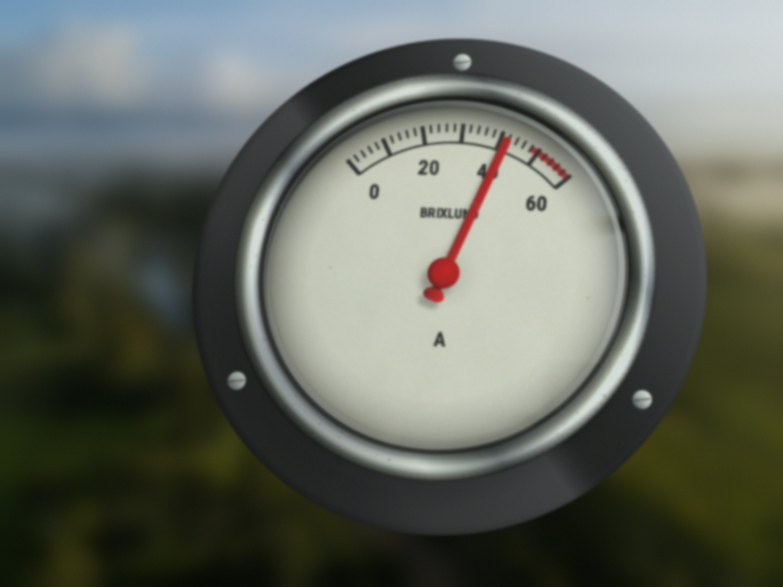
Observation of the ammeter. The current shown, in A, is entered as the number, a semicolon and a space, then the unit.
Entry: 42; A
